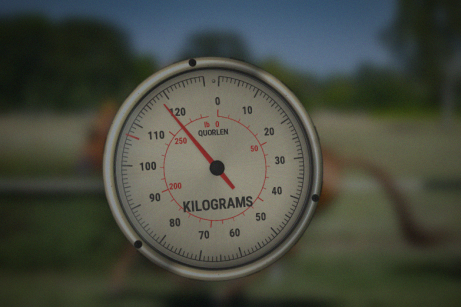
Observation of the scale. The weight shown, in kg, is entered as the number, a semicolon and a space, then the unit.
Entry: 118; kg
